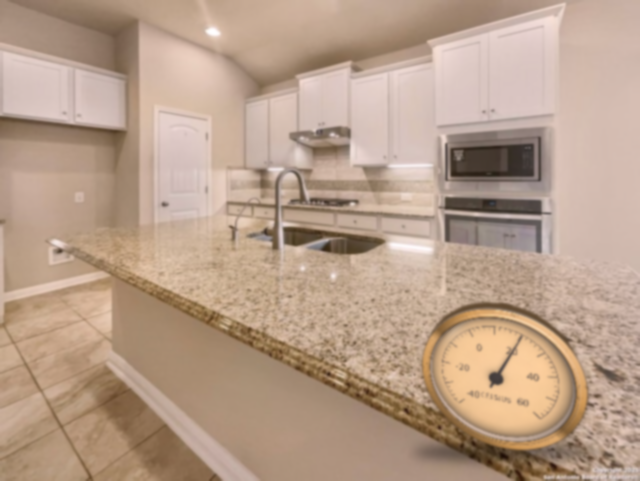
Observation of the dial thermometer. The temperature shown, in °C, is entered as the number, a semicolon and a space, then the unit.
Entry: 20; °C
